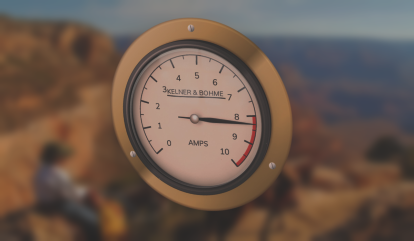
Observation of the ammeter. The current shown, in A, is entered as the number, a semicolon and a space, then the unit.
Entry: 8.25; A
